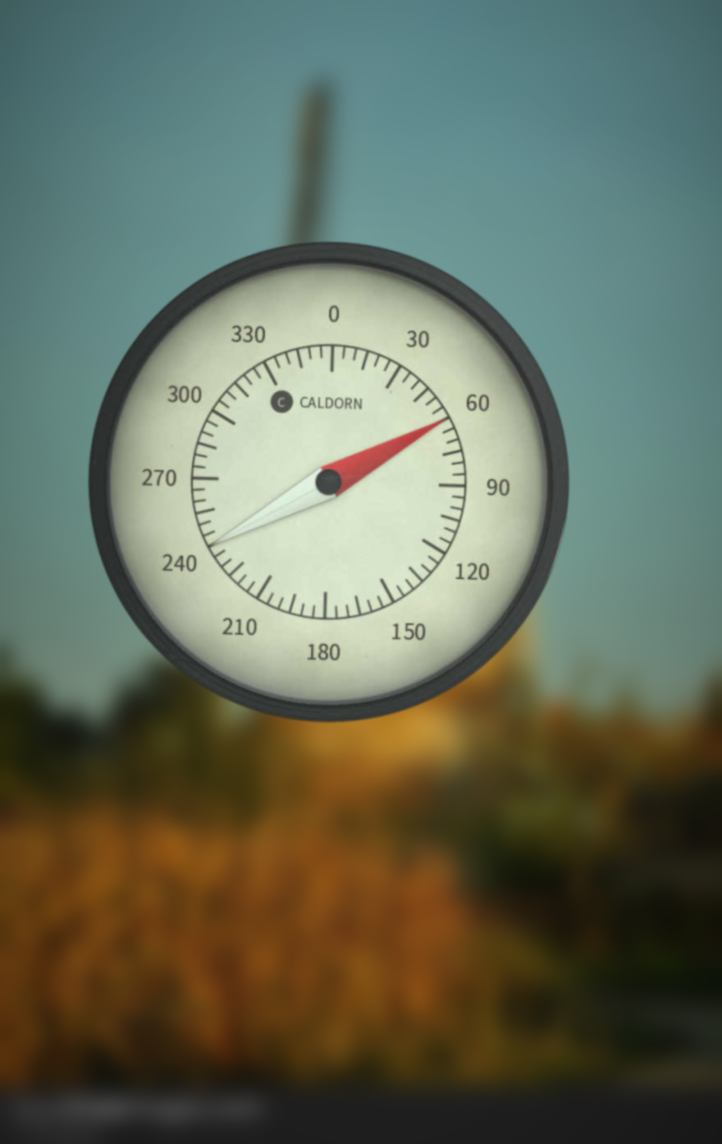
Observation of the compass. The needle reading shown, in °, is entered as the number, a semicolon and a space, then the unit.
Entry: 60; °
